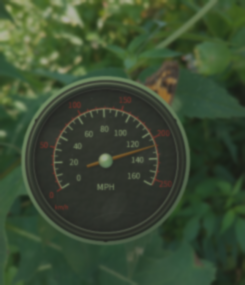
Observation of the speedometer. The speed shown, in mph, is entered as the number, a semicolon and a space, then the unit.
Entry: 130; mph
